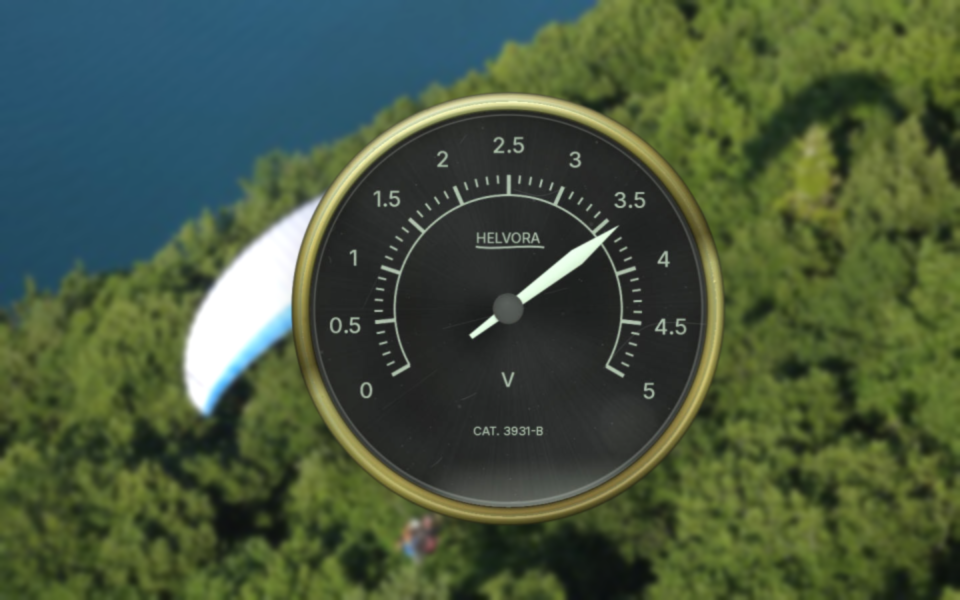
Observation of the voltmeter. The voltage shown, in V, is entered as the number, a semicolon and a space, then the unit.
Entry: 3.6; V
